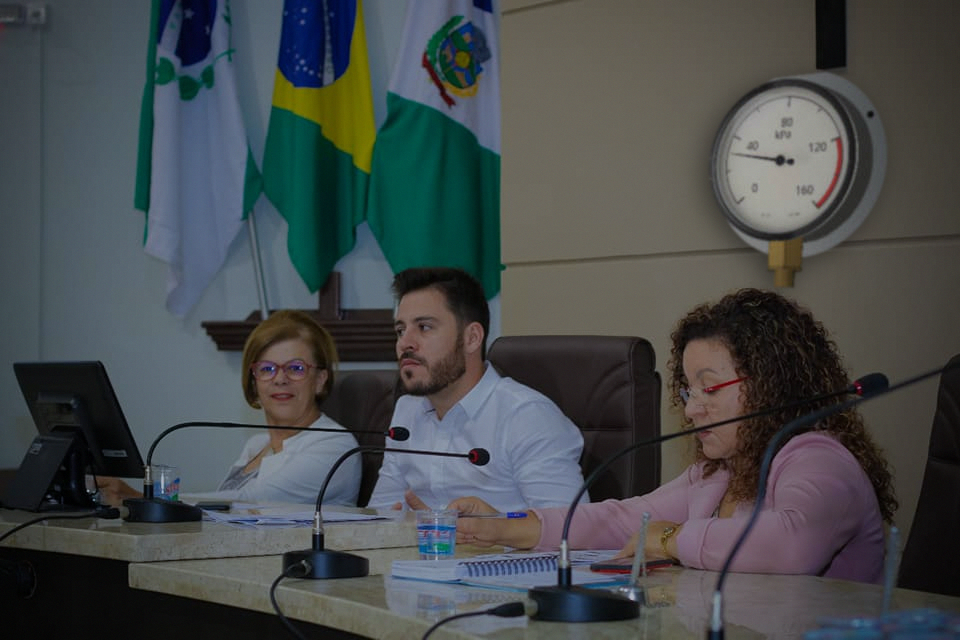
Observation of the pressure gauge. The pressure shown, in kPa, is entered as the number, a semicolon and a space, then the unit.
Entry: 30; kPa
